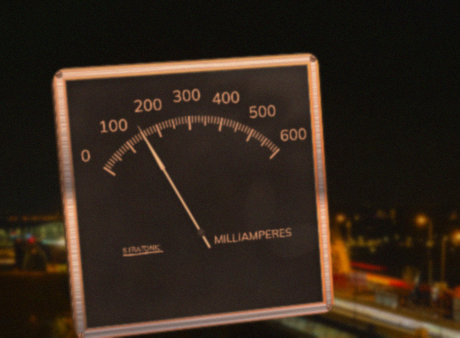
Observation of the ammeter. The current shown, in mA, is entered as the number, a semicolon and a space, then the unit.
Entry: 150; mA
